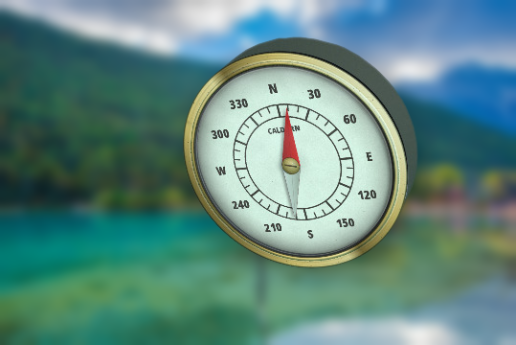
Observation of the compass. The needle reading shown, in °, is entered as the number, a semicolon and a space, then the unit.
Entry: 10; °
